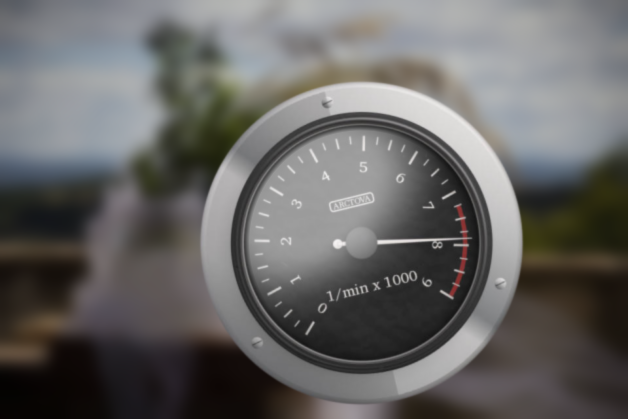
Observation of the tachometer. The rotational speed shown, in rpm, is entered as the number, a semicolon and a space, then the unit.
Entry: 7875; rpm
